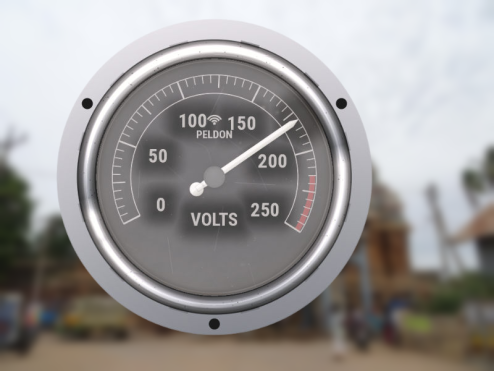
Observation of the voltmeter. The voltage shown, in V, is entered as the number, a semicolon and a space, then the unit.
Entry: 180; V
